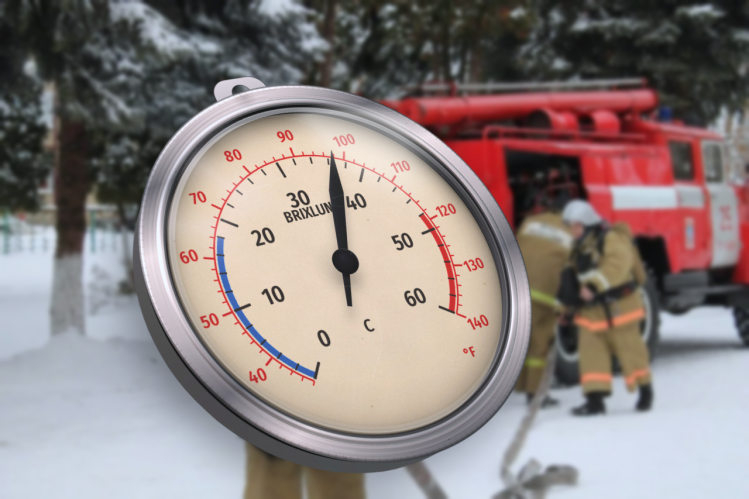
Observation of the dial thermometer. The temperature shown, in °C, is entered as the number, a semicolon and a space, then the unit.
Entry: 36; °C
